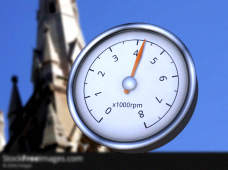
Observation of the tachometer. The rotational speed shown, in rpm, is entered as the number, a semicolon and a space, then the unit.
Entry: 4250; rpm
